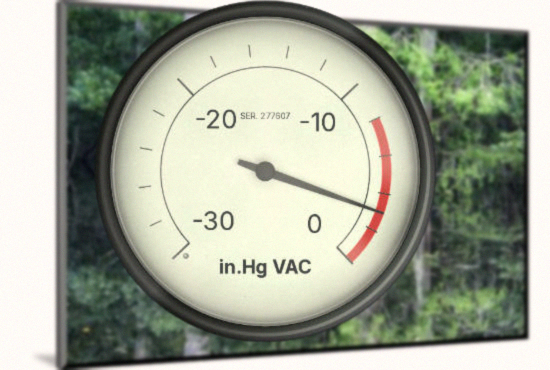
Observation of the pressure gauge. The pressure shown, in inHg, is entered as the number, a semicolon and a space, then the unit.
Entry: -3; inHg
